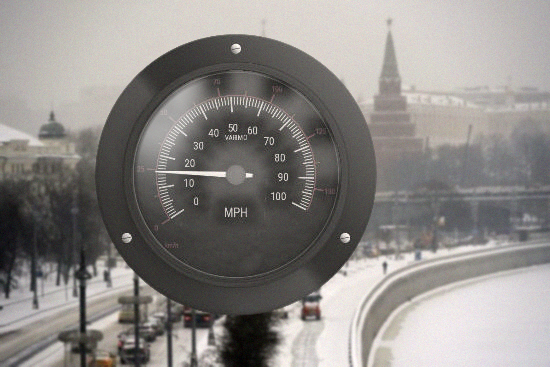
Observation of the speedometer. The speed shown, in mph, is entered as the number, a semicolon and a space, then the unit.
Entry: 15; mph
